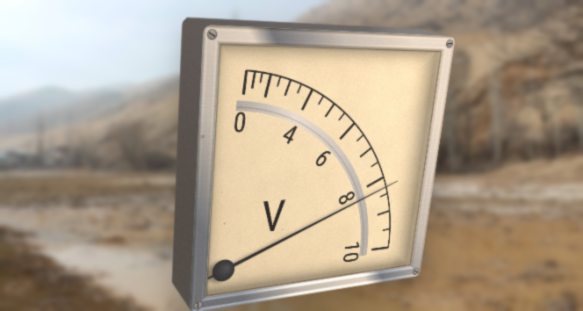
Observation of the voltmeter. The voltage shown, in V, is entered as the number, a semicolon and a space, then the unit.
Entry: 8.25; V
